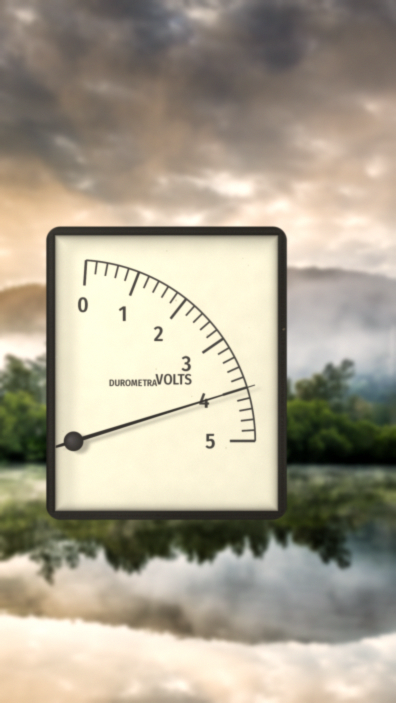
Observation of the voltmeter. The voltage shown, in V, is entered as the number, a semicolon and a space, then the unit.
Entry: 4; V
